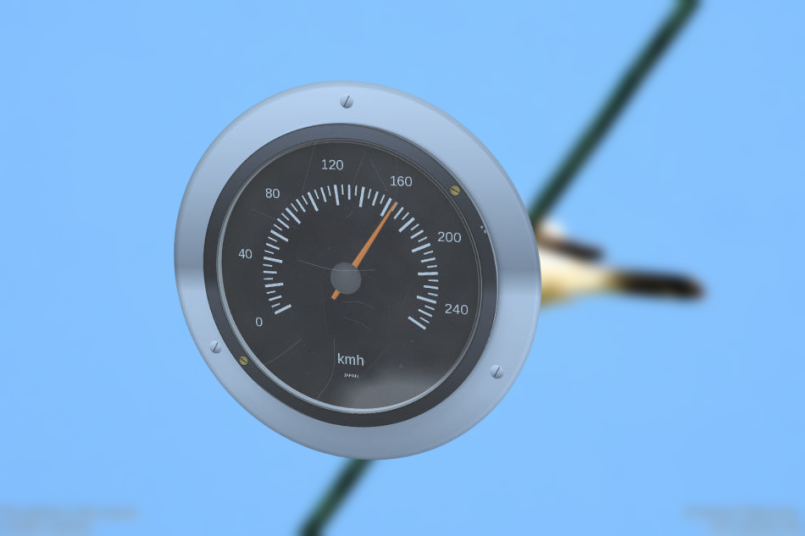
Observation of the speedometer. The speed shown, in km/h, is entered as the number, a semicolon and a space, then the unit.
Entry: 165; km/h
